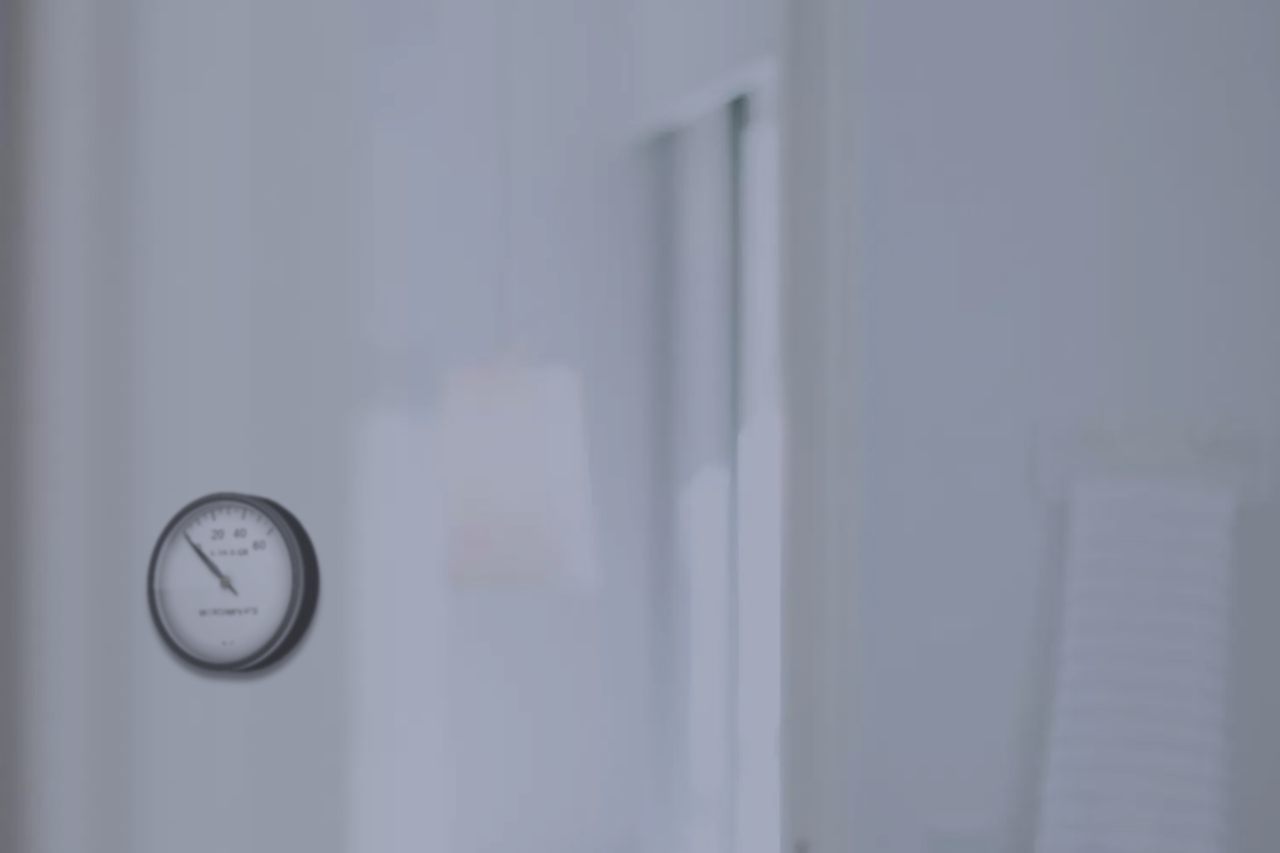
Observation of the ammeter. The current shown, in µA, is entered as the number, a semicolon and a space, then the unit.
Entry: 0; µA
